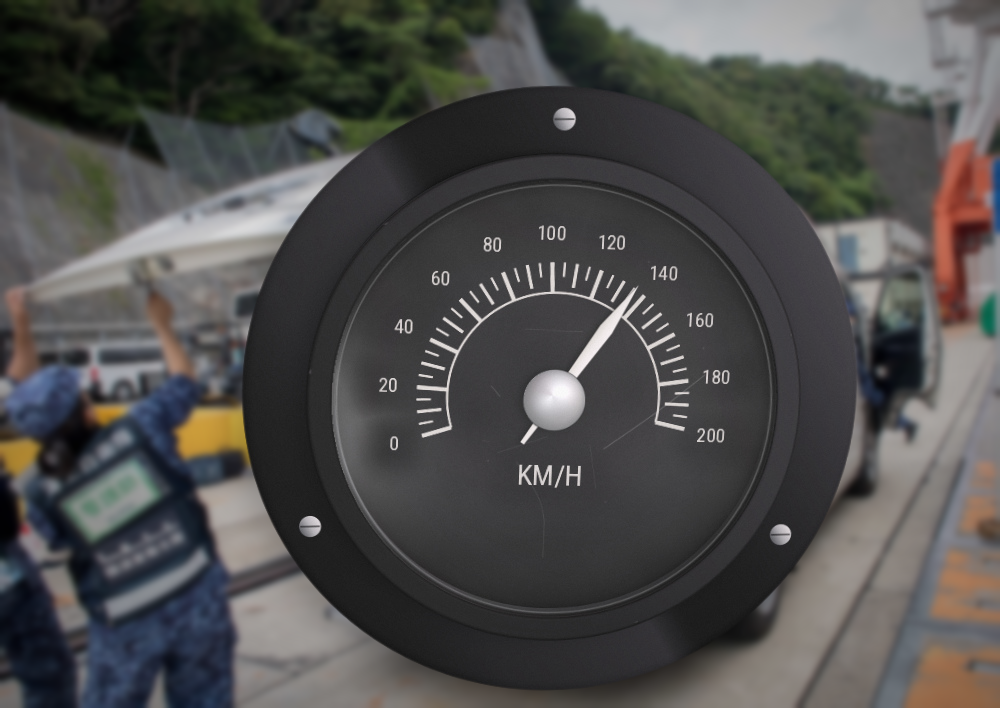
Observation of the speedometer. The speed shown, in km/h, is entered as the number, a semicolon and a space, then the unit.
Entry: 135; km/h
